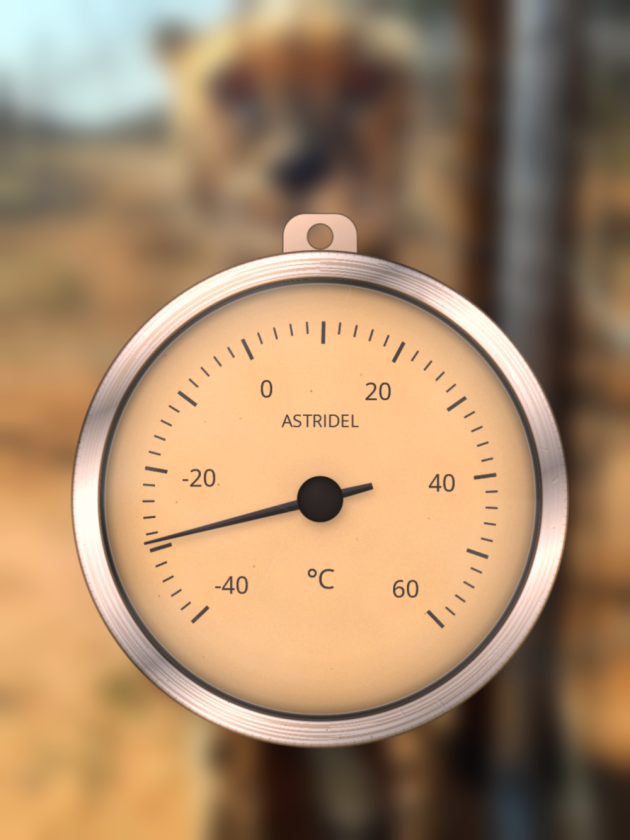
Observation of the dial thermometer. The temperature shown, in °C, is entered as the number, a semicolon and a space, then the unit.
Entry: -29; °C
